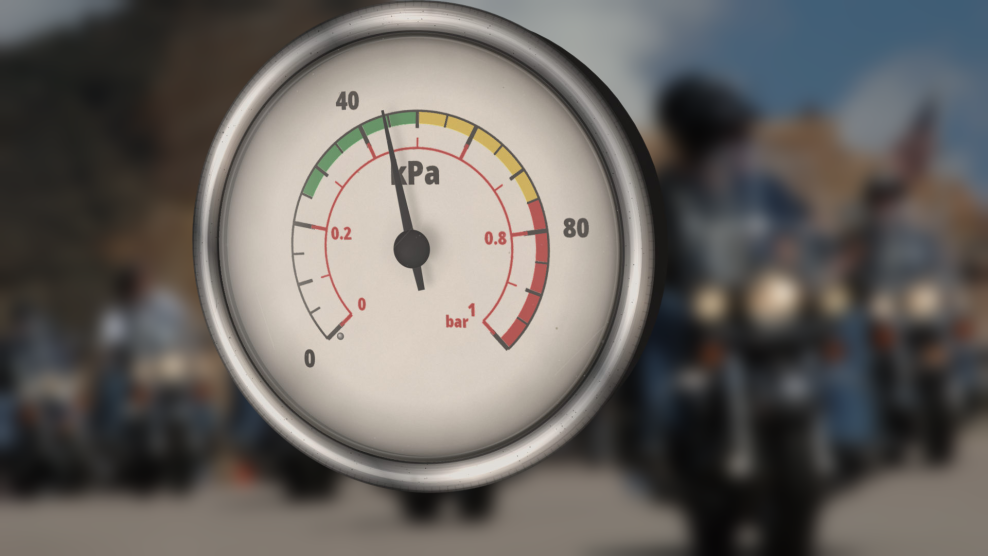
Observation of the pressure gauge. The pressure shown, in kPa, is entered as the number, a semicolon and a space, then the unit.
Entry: 45; kPa
